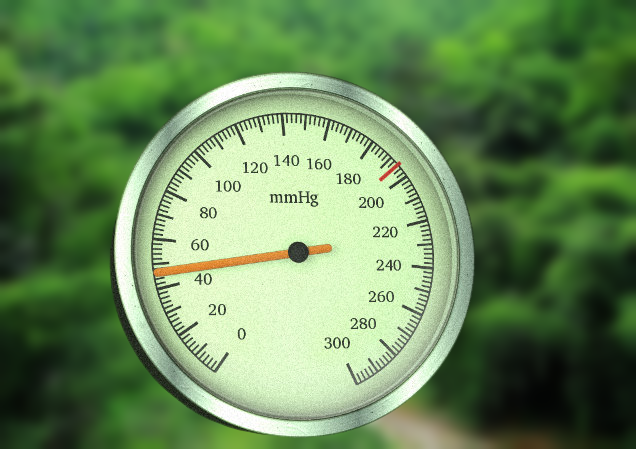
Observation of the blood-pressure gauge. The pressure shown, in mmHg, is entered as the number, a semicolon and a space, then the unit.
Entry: 46; mmHg
